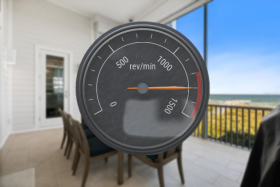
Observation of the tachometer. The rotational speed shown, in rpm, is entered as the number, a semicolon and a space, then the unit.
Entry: 1300; rpm
